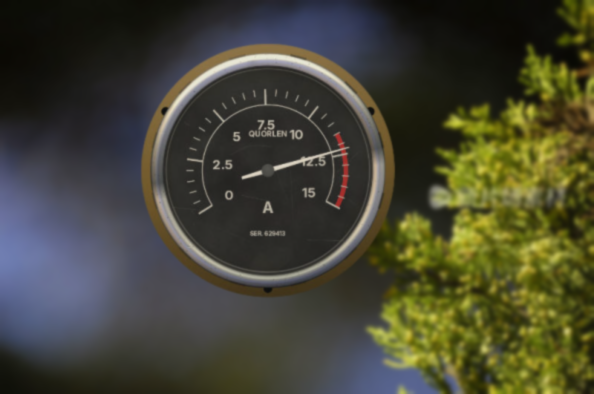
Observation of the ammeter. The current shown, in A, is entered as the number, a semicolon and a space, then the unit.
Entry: 12.25; A
